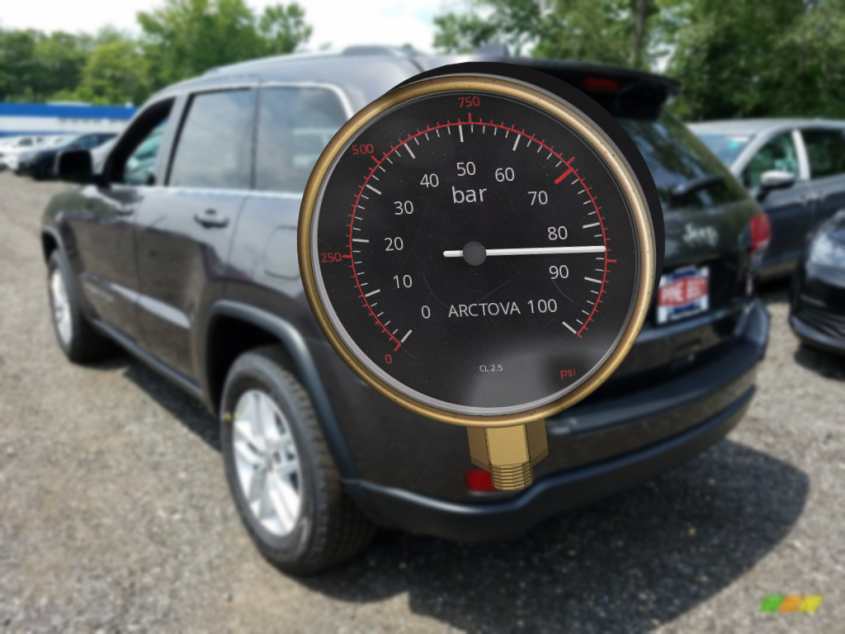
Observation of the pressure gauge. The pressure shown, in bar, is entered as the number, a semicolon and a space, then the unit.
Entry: 84; bar
